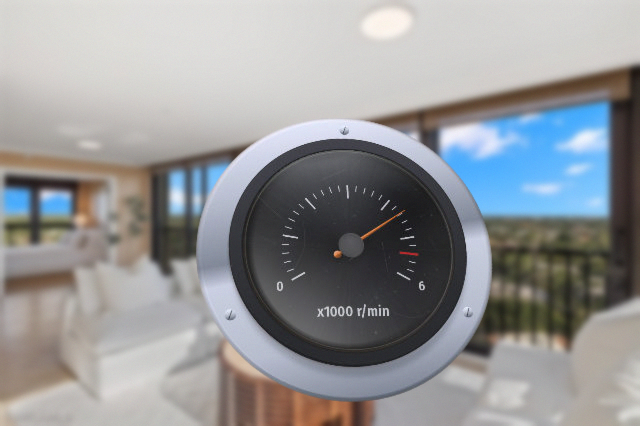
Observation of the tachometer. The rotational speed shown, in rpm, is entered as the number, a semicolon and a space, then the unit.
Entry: 4400; rpm
